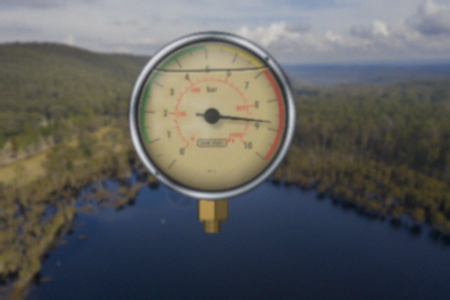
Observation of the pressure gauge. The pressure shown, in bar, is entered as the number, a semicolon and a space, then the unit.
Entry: 8.75; bar
